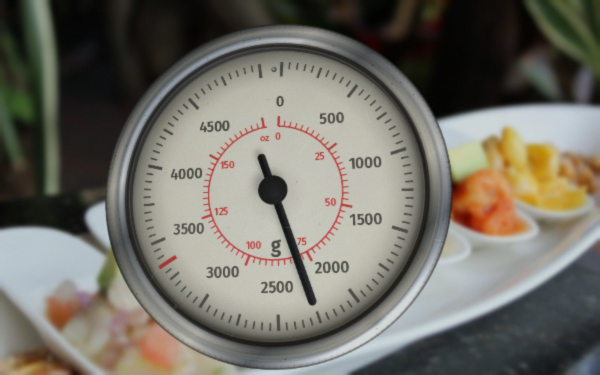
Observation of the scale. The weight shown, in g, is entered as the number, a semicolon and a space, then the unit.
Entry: 2250; g
